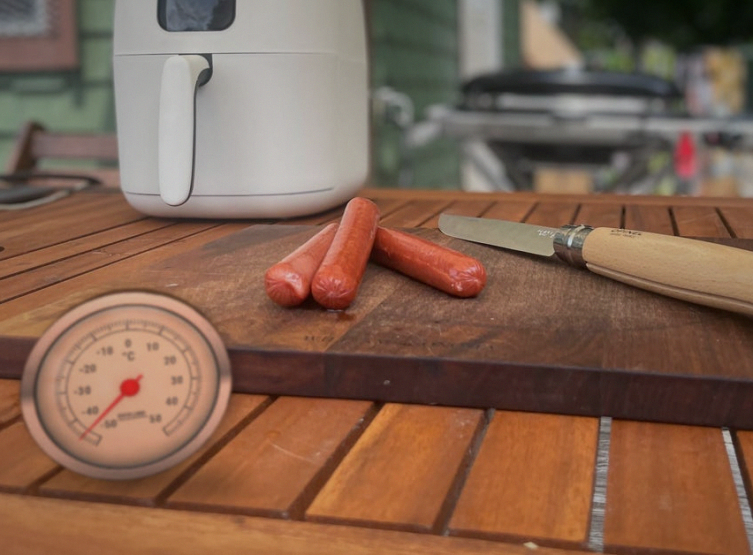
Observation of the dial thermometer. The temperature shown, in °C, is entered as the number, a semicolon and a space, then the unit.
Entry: -45; °C
